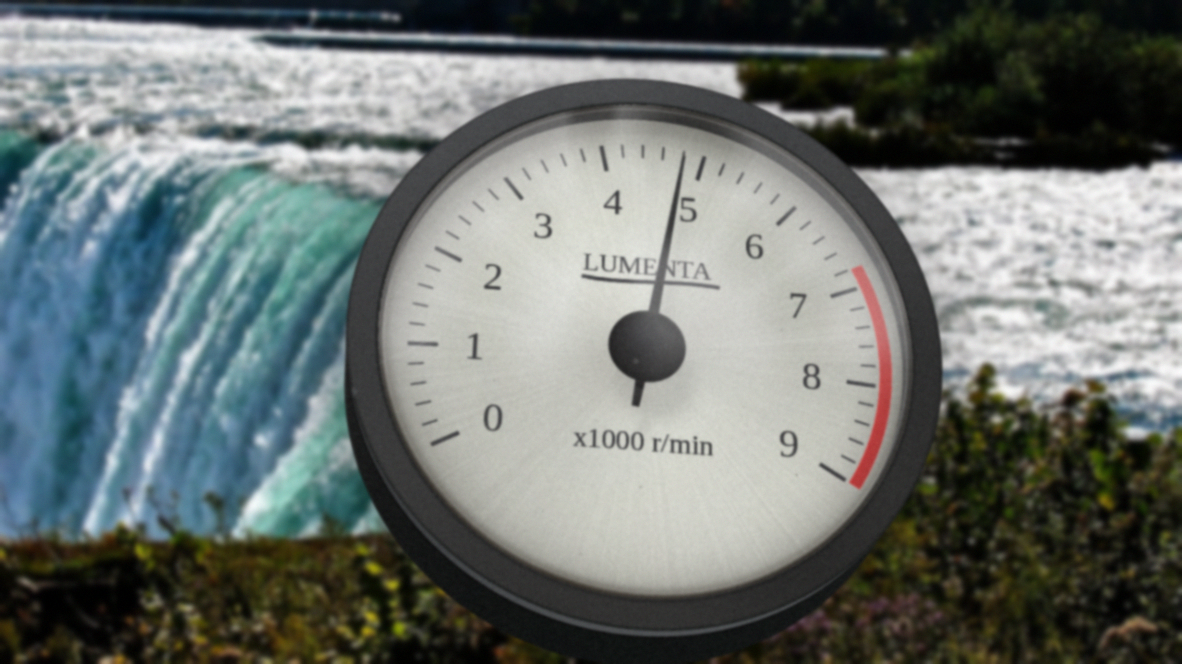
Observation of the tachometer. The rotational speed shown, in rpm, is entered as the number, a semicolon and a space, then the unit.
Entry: 4800; rpm
